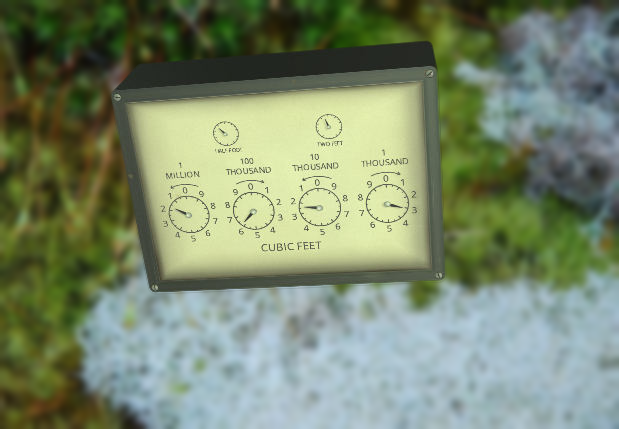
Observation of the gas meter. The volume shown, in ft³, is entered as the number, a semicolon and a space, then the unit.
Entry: 162300; ft³
